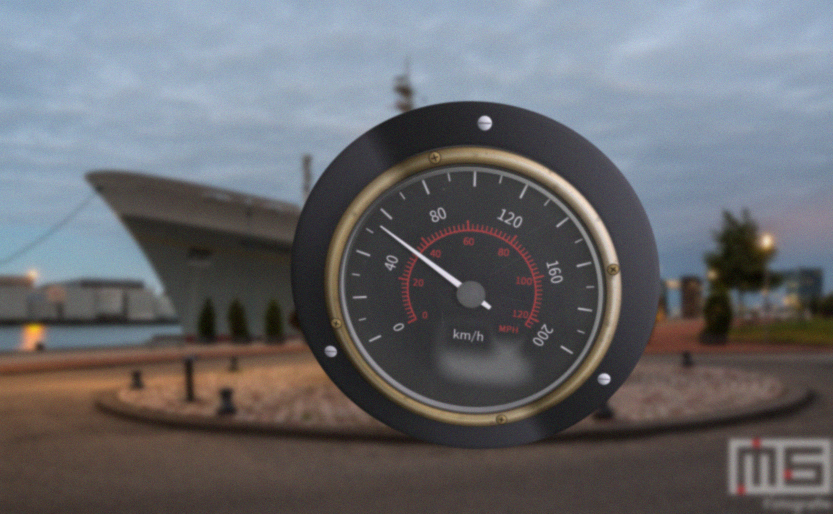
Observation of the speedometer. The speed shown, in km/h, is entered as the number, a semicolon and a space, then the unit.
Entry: 55; km/h
